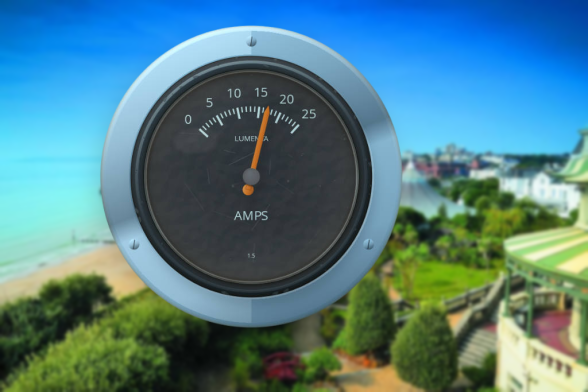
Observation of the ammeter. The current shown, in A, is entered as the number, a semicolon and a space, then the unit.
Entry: 17; A
